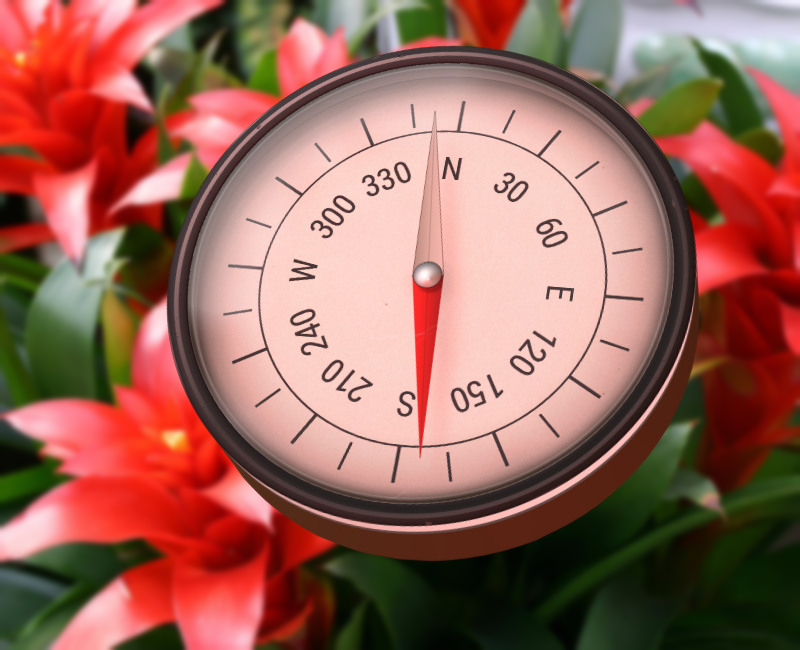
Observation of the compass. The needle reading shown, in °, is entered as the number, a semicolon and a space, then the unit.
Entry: 172.5; °
